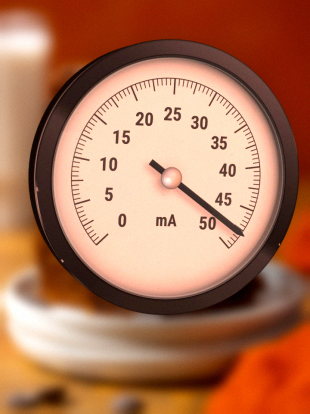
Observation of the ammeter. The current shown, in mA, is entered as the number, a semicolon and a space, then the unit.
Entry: 48; mA
